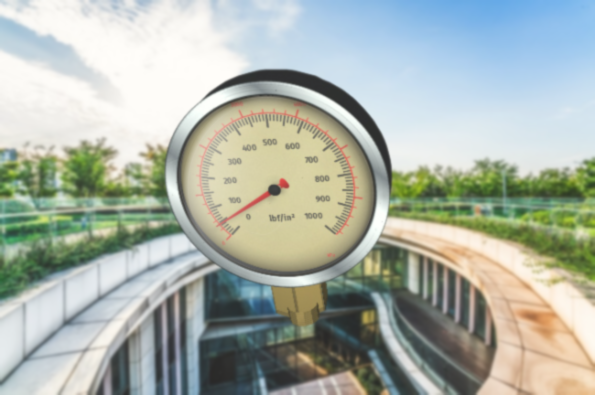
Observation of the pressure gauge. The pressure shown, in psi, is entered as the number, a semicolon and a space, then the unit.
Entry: 50; psi
